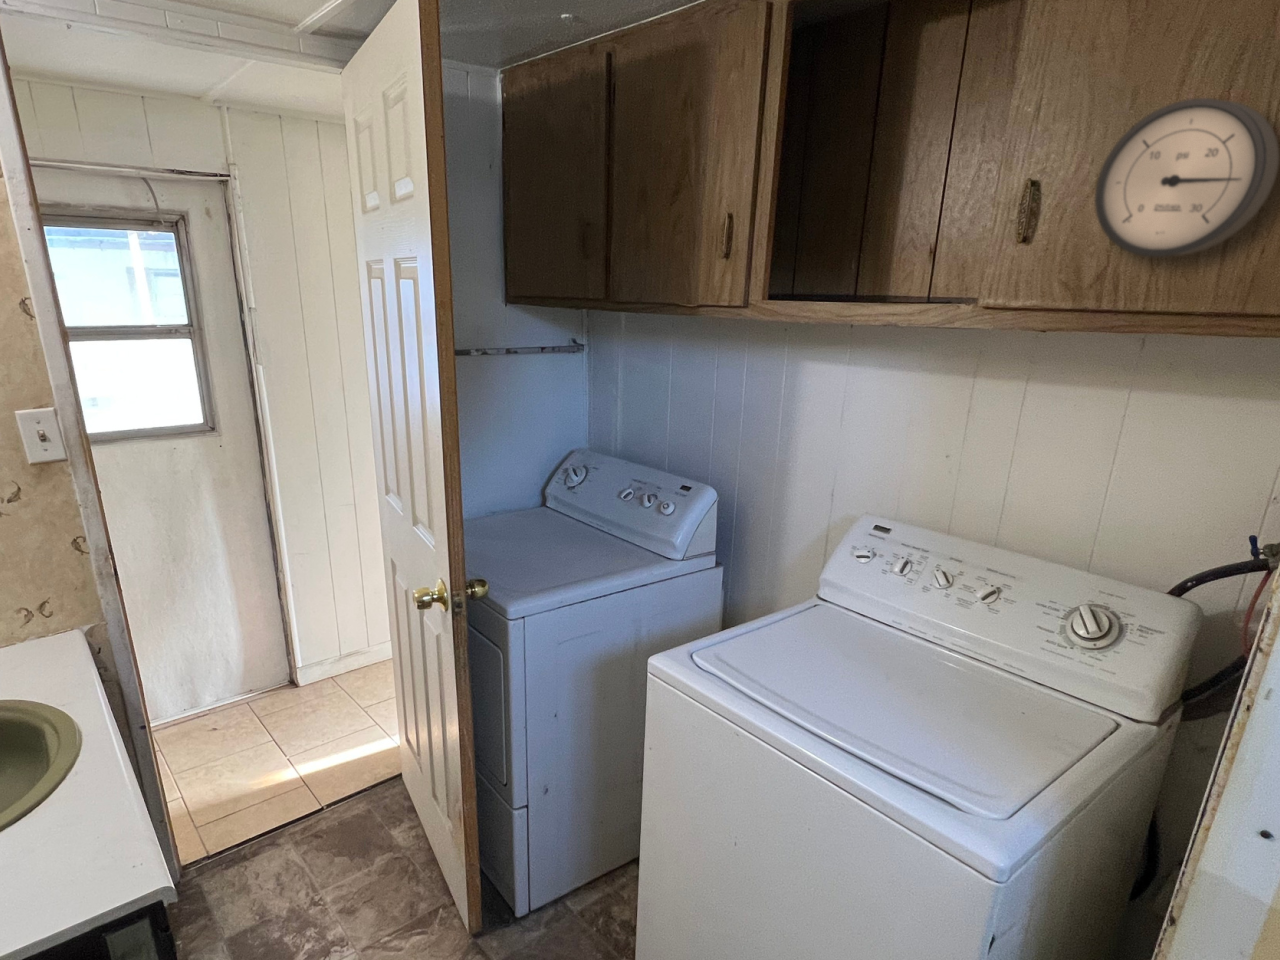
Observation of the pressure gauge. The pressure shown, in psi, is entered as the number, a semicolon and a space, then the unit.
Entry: 25; psi
